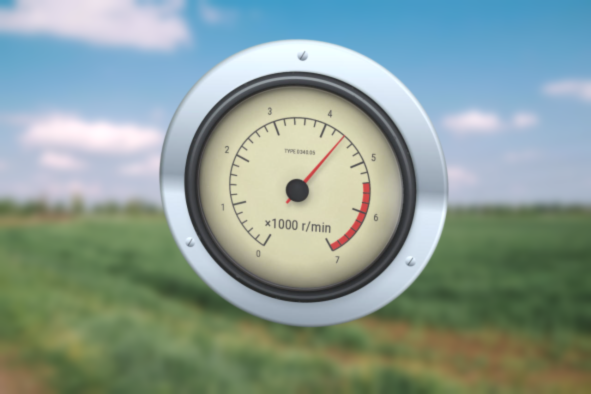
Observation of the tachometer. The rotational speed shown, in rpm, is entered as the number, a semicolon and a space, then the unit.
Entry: 4400; rpm
